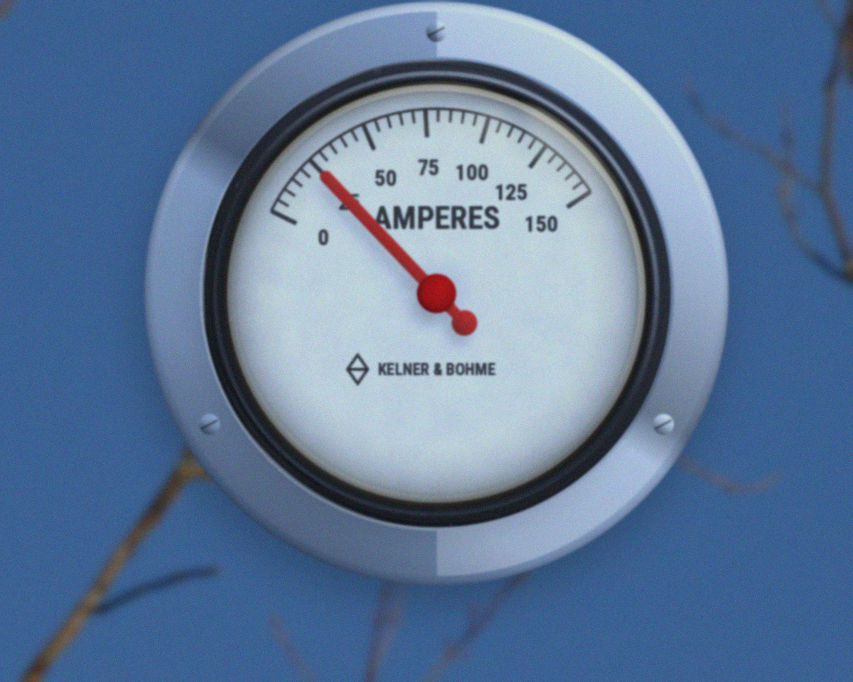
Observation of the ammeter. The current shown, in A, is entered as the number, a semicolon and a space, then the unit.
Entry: 25; A
